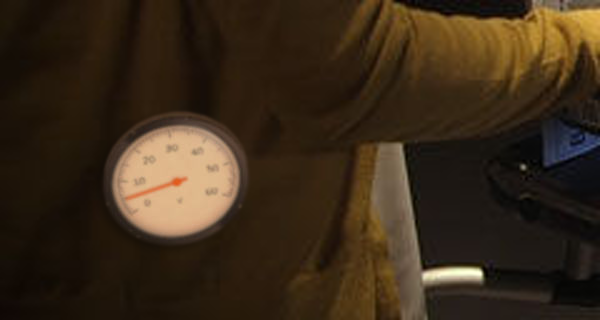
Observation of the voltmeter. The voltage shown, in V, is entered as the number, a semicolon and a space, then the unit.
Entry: 5; V
